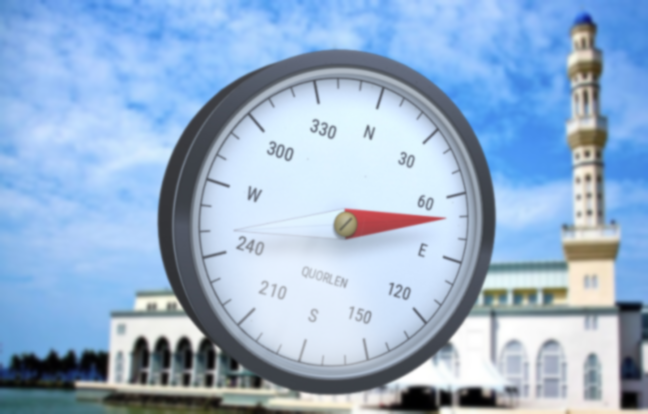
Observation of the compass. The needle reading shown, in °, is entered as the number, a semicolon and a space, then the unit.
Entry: 70; °
